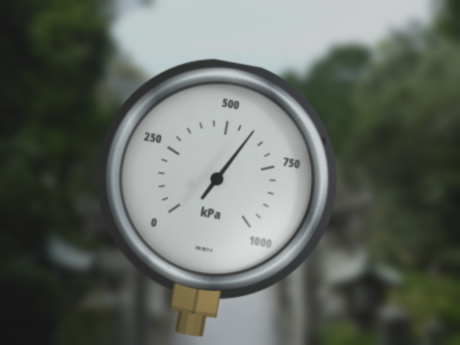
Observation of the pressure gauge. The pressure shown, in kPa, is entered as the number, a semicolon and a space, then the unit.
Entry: 600; kPa
